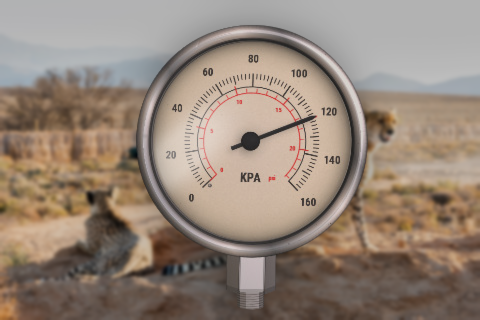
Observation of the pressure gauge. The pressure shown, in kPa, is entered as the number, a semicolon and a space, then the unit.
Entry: 120; kPa
